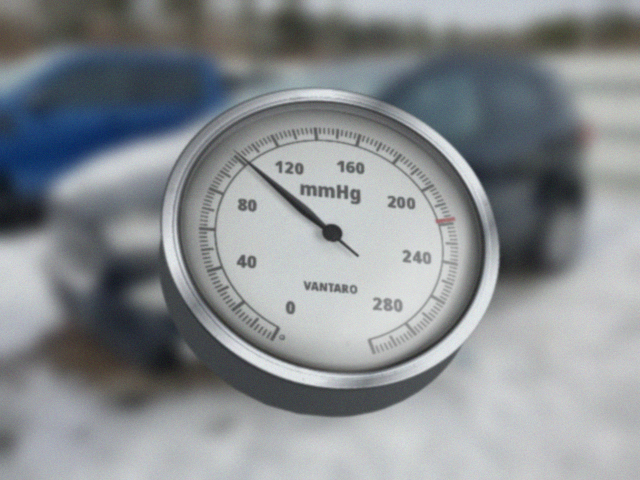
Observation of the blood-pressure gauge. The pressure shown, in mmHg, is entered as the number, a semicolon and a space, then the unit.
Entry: 100; mmHg
